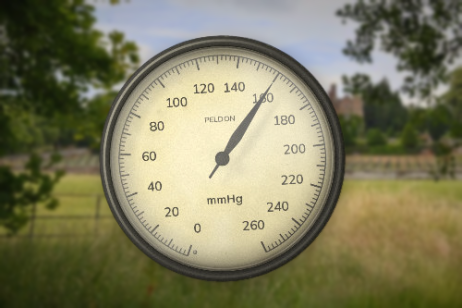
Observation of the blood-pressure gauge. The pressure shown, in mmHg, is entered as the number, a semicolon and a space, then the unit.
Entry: 160; mmHg
